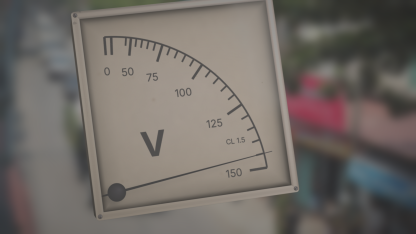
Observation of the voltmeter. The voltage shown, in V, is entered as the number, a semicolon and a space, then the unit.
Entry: 145; V
